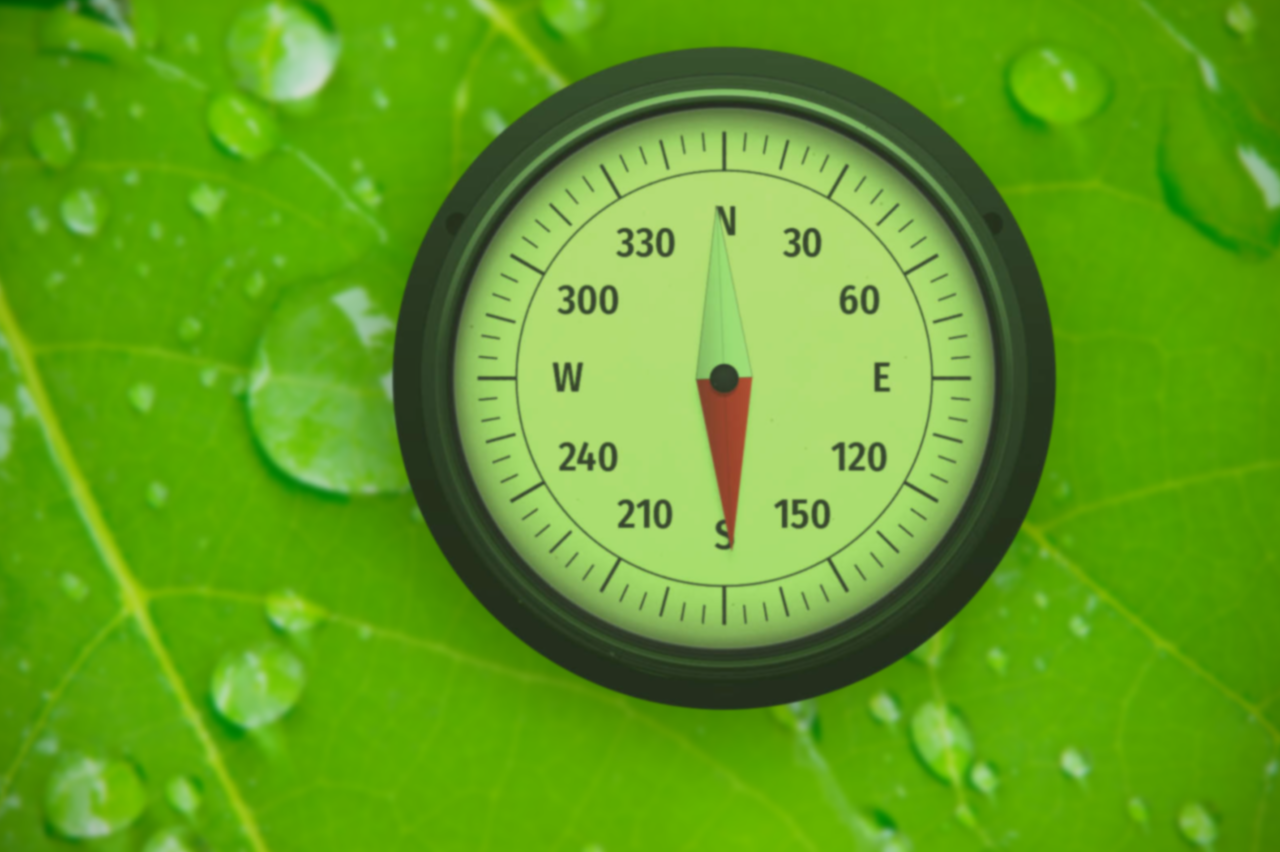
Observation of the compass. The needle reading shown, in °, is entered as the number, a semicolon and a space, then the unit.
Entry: 177.5; °
